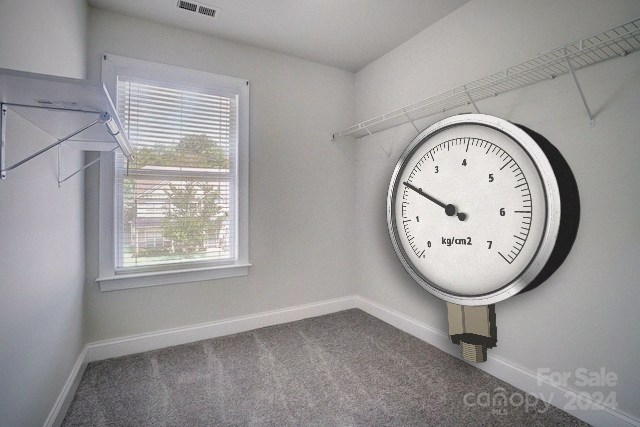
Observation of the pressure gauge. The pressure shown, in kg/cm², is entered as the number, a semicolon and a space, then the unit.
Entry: 2; kg/cm²
